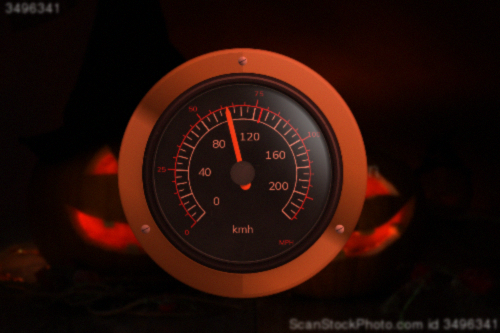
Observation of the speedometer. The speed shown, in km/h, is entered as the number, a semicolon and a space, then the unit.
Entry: 100; km/h
